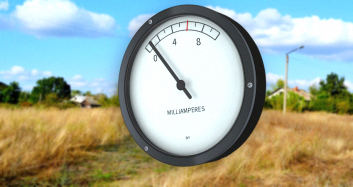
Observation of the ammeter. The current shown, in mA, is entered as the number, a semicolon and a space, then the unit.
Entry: 1; mA
